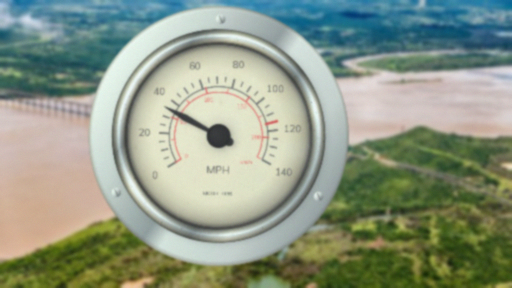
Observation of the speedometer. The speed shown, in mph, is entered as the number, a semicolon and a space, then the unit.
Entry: 35; mph
